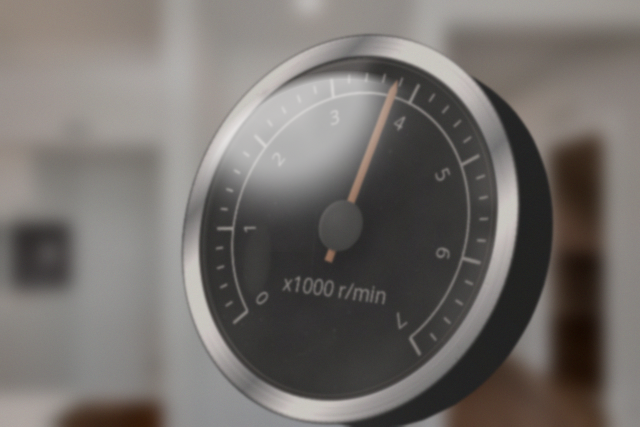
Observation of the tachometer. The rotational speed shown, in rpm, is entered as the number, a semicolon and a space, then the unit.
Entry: 3800; rpm
